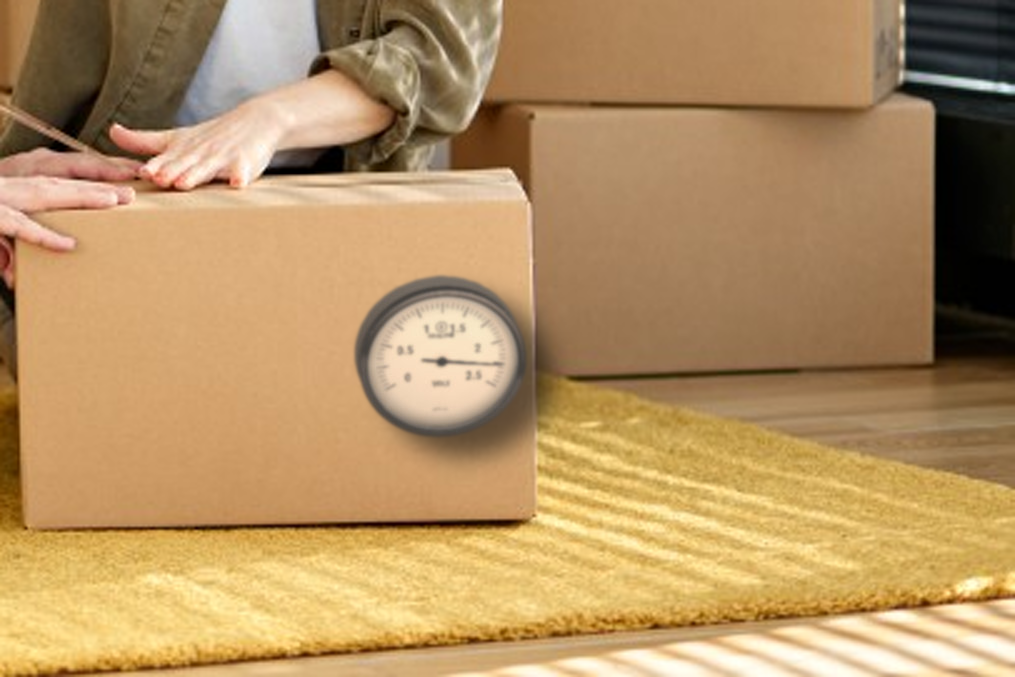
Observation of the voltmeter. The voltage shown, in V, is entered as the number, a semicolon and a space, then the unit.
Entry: 2.25; V
